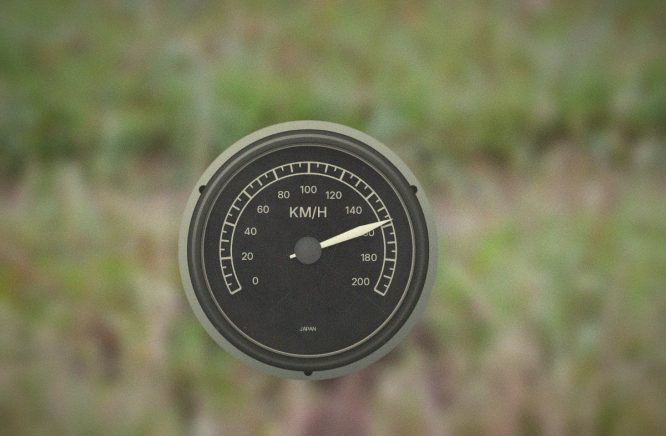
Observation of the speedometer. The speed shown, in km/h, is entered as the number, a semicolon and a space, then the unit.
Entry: 157.5; km/h
